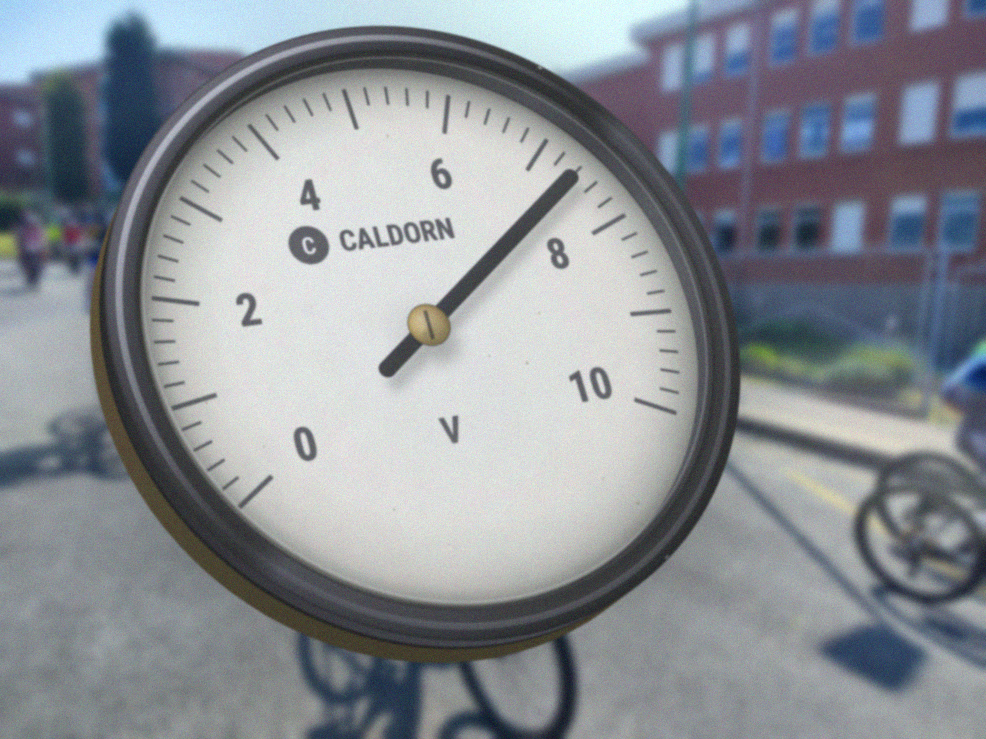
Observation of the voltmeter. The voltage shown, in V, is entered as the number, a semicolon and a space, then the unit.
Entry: 7.4; V
